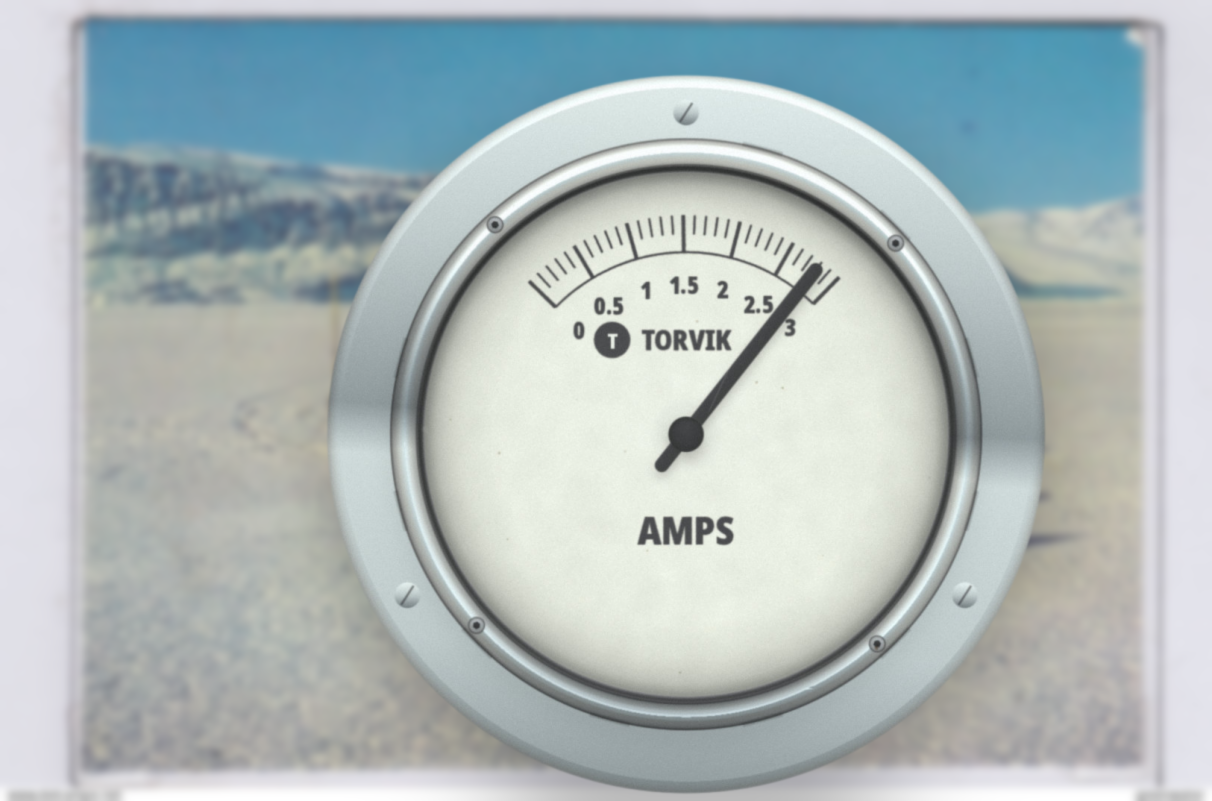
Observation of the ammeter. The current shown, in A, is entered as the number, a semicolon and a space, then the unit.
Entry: 2.8; A
